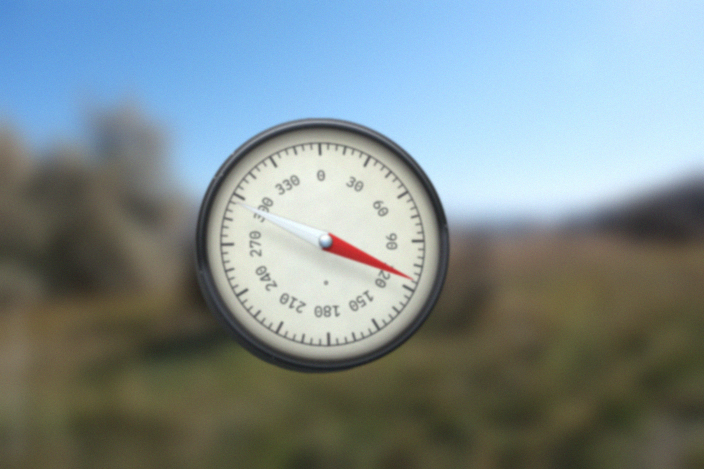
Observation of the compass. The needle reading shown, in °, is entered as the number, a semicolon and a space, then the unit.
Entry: 115; °
